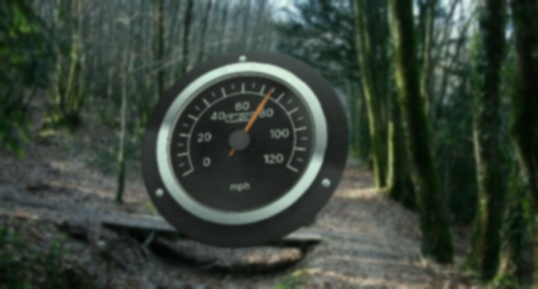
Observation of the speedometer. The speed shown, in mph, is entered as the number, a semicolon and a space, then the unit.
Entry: 75; mph
